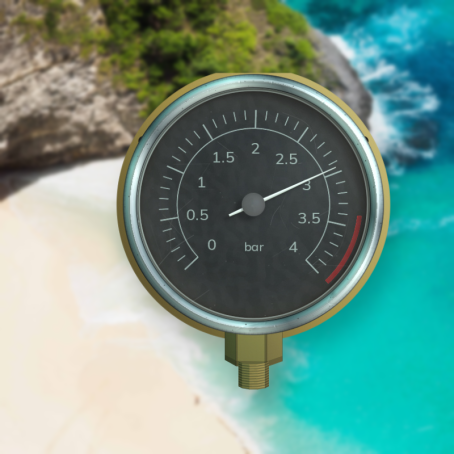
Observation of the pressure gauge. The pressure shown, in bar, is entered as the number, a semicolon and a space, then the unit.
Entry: 2.95; bar
